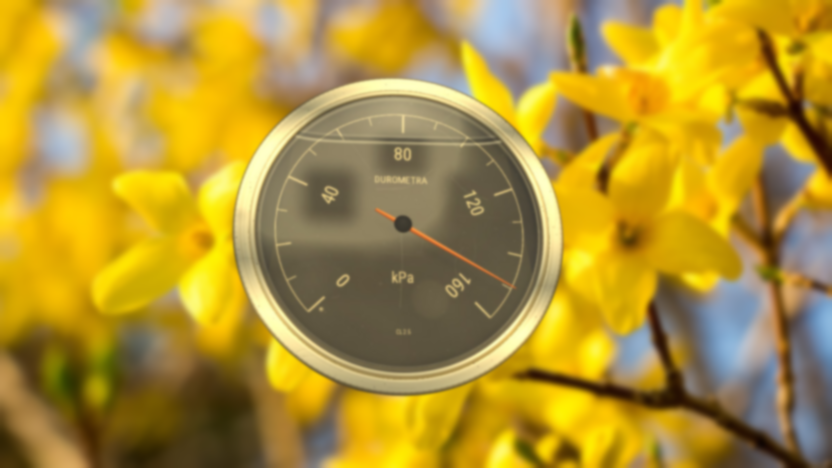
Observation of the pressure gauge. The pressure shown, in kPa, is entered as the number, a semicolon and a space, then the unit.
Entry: 150; kPa
